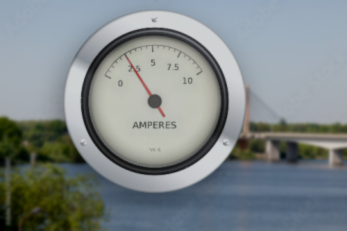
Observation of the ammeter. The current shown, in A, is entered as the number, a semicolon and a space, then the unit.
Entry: 2.5; A
